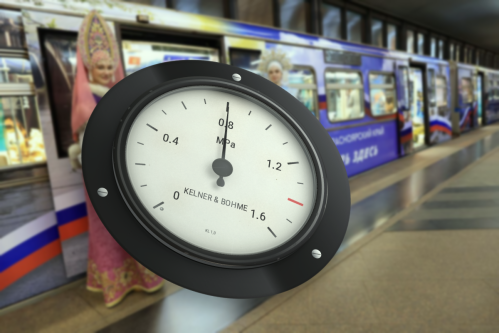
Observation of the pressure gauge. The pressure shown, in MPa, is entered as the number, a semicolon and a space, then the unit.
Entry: 0.8; MPa
